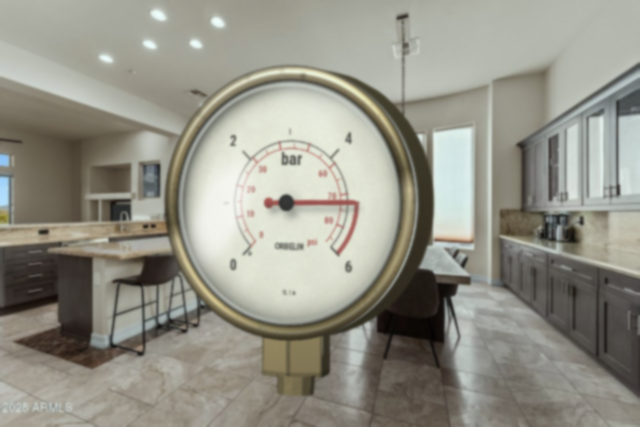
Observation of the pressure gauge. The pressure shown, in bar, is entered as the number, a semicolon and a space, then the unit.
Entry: 5; bar
